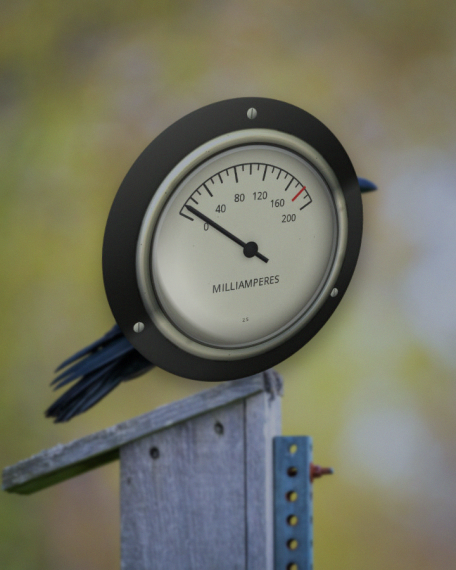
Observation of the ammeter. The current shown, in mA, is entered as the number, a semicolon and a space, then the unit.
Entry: 10; mA
